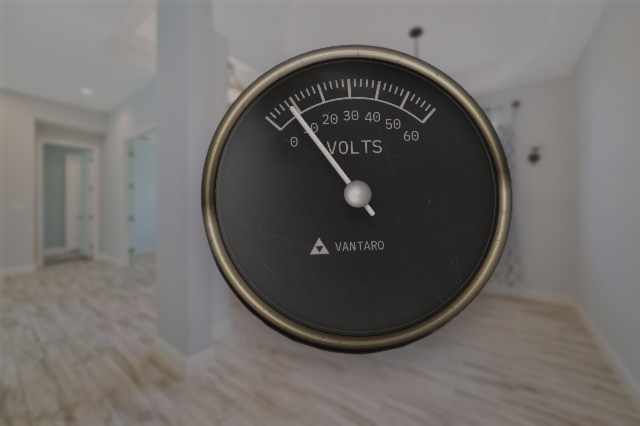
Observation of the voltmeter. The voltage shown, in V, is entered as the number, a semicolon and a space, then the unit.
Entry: 8; V
